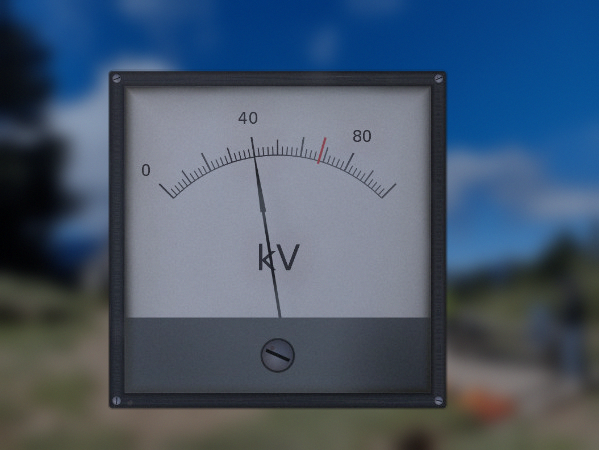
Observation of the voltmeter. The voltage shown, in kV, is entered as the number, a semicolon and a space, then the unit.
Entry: 40; kV
